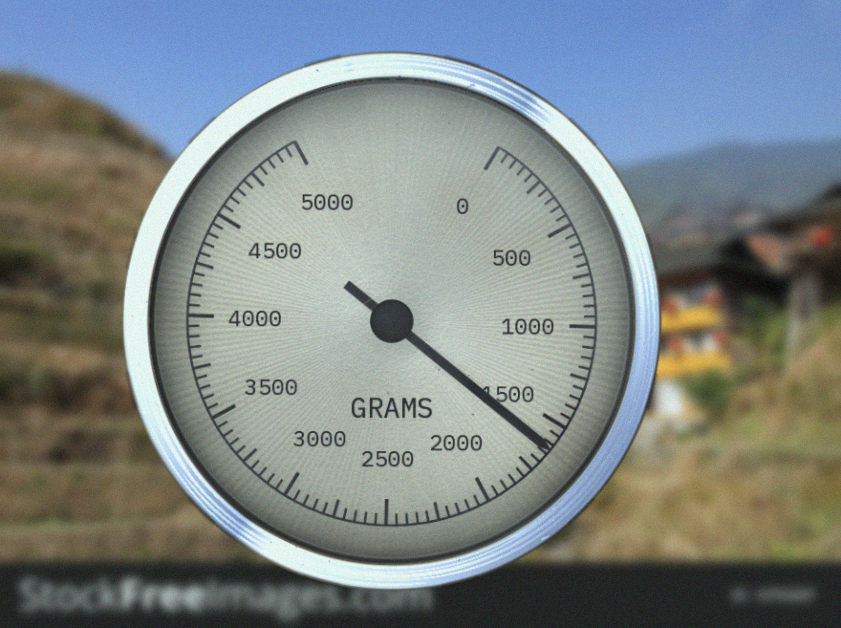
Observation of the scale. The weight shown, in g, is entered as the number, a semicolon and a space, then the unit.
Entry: 1625; g
